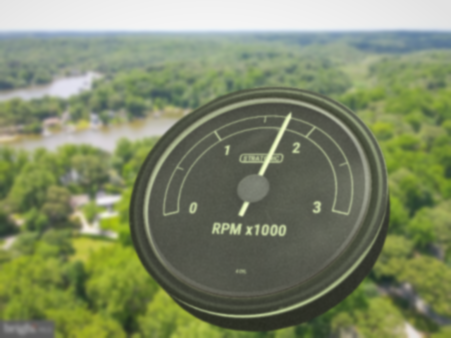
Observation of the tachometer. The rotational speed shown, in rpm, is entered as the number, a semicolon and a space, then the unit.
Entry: 1750; rpm
